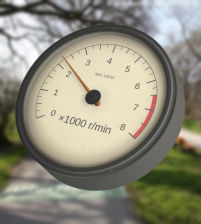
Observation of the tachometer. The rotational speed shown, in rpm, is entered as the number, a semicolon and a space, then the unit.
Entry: 2250; rpm
